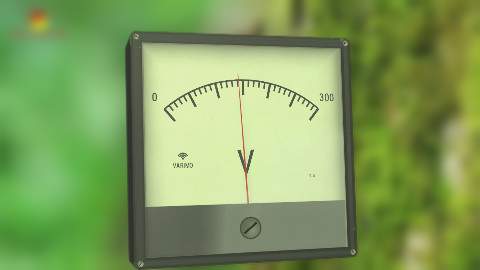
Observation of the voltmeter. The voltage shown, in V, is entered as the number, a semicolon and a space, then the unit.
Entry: 140; V
